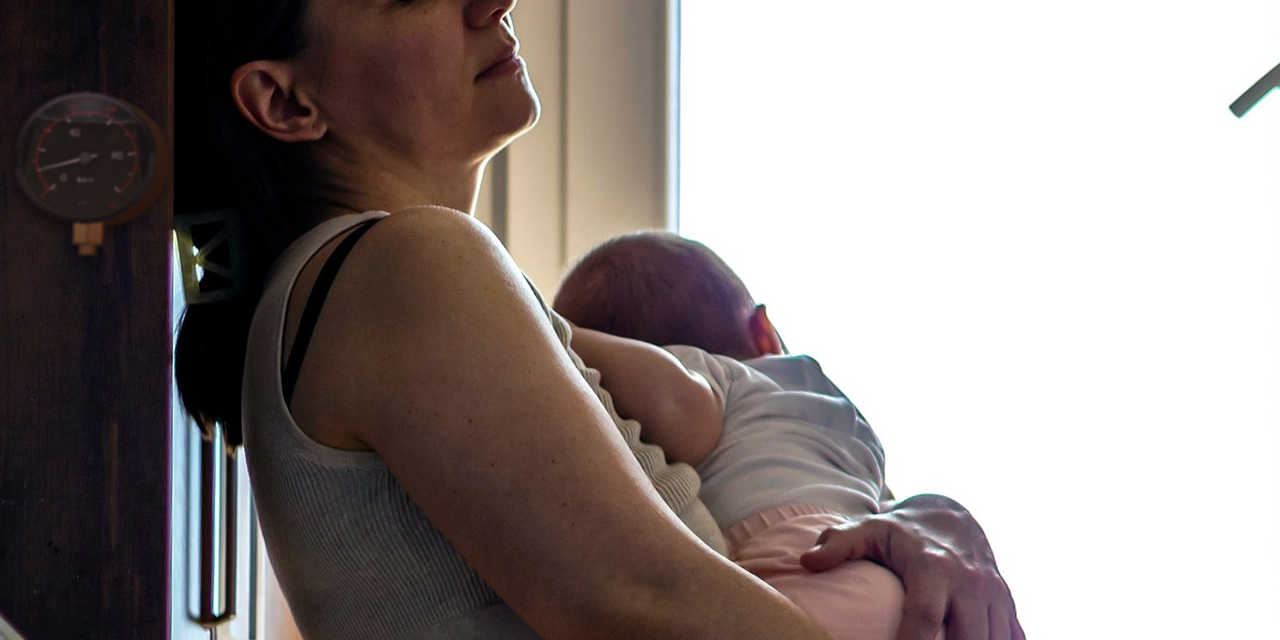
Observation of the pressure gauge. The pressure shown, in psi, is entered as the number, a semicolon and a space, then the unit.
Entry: 10; psi
